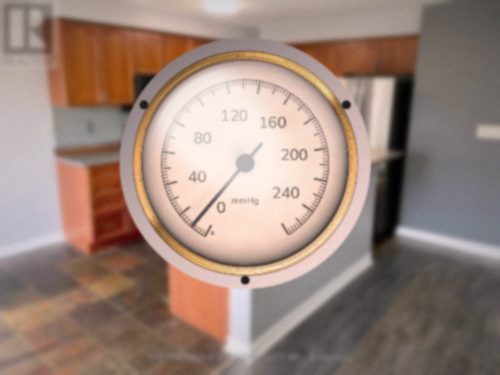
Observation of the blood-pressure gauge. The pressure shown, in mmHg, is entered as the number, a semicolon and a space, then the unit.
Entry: 10; mmHg
